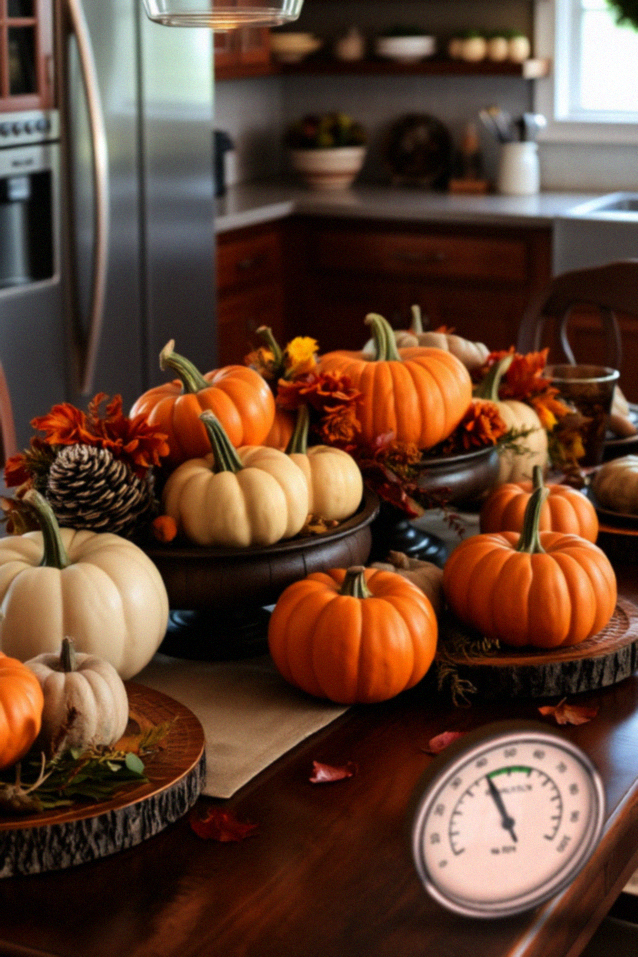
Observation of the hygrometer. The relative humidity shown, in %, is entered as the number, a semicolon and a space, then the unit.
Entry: 40; %
